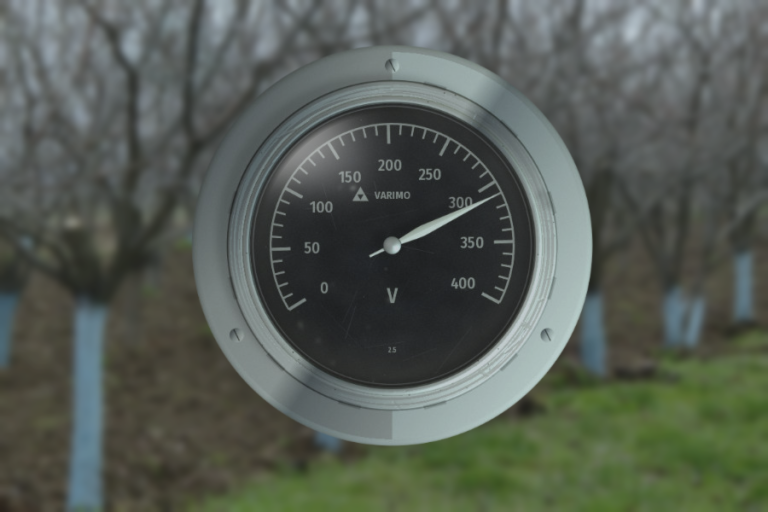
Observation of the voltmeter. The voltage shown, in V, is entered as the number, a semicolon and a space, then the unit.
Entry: 310; V
